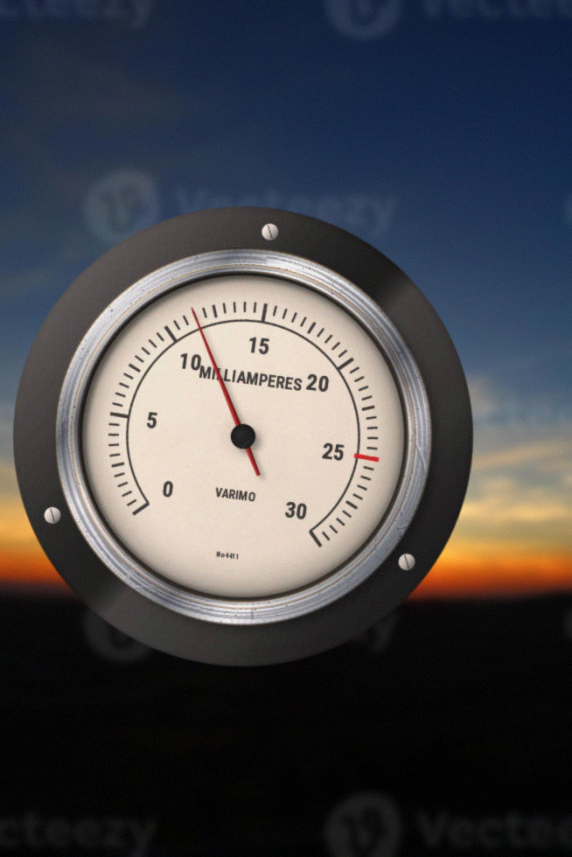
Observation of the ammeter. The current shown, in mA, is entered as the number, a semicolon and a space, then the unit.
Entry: 11.5; mA
